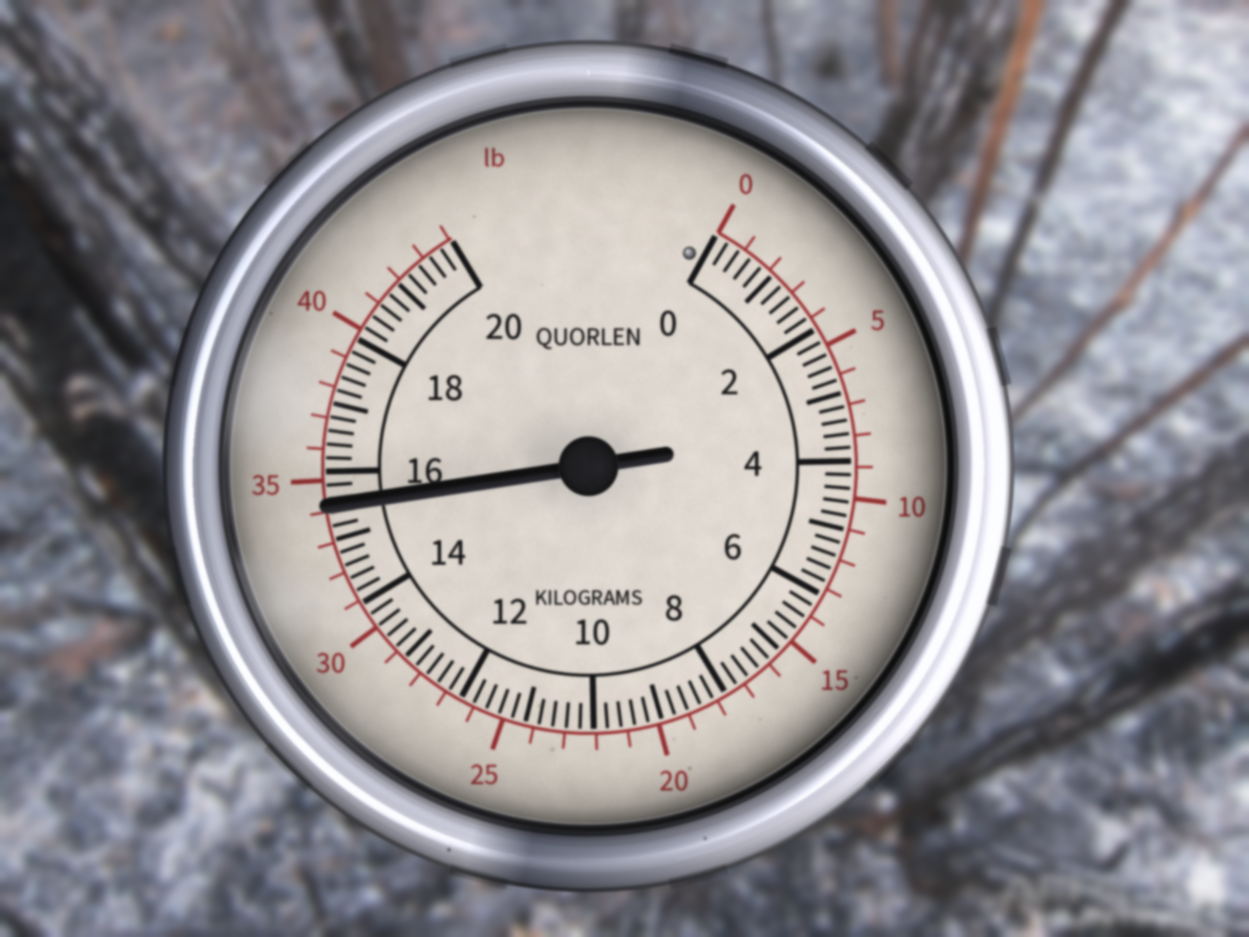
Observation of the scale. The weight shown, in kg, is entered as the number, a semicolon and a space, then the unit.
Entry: 15.5; kg
